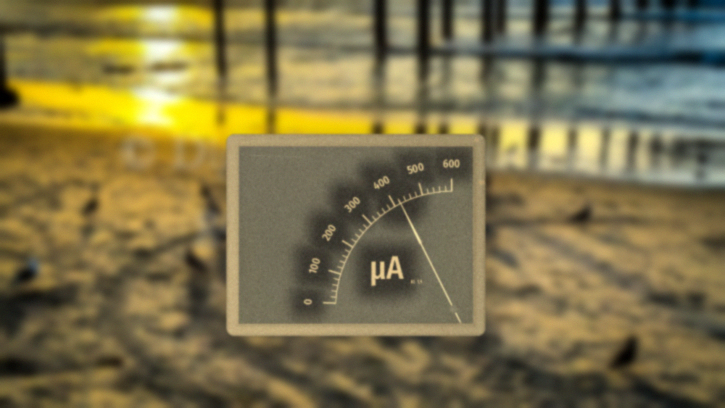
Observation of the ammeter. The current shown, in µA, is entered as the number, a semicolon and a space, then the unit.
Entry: 420; µA
